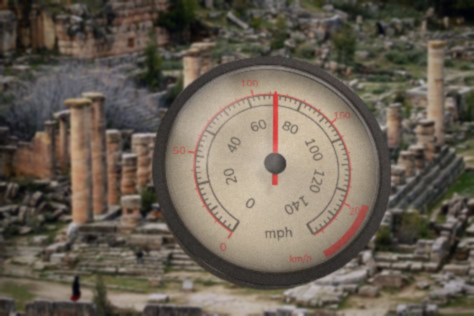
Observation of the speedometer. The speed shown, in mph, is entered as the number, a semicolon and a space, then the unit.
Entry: 70; mph
